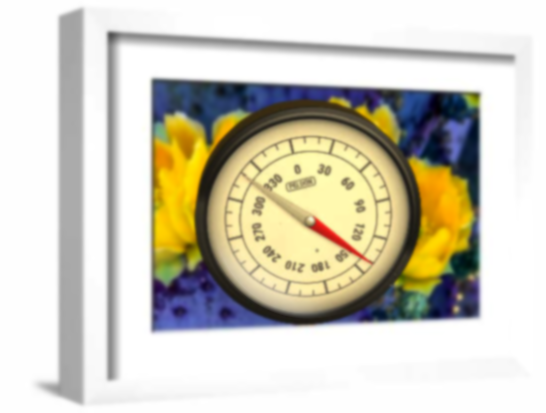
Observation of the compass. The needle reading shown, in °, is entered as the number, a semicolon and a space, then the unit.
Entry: 140; °
